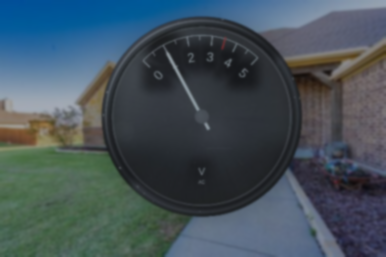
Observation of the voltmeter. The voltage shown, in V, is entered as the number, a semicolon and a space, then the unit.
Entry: 1; V
